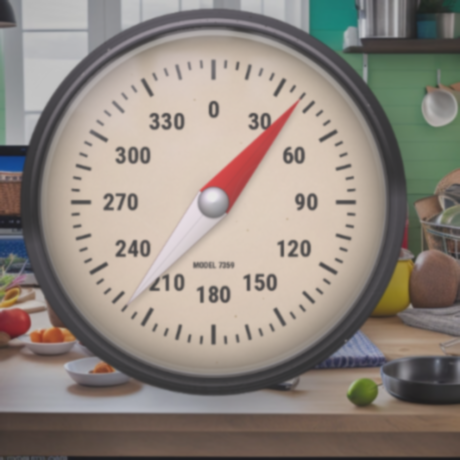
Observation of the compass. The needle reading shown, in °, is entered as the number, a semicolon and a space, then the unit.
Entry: 40; °
